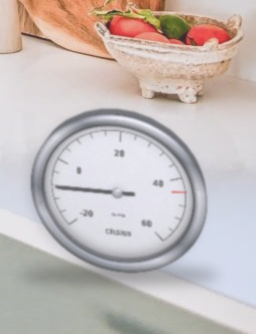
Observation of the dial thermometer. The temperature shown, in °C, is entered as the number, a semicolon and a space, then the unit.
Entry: -8; °C
